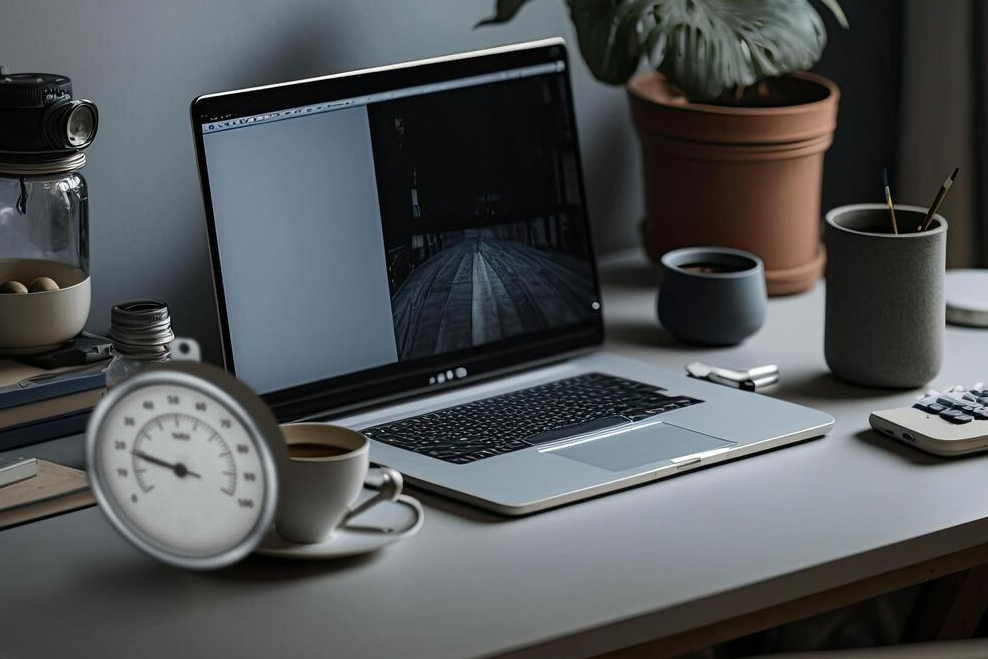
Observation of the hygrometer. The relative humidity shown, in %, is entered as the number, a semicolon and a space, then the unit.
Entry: 20; %
